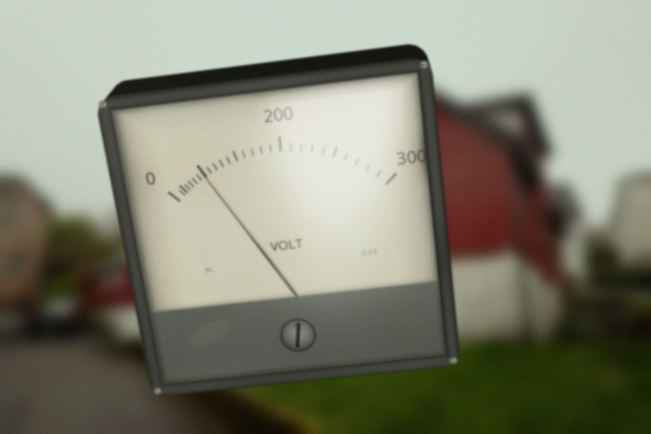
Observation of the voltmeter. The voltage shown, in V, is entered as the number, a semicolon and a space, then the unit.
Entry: 100; V
